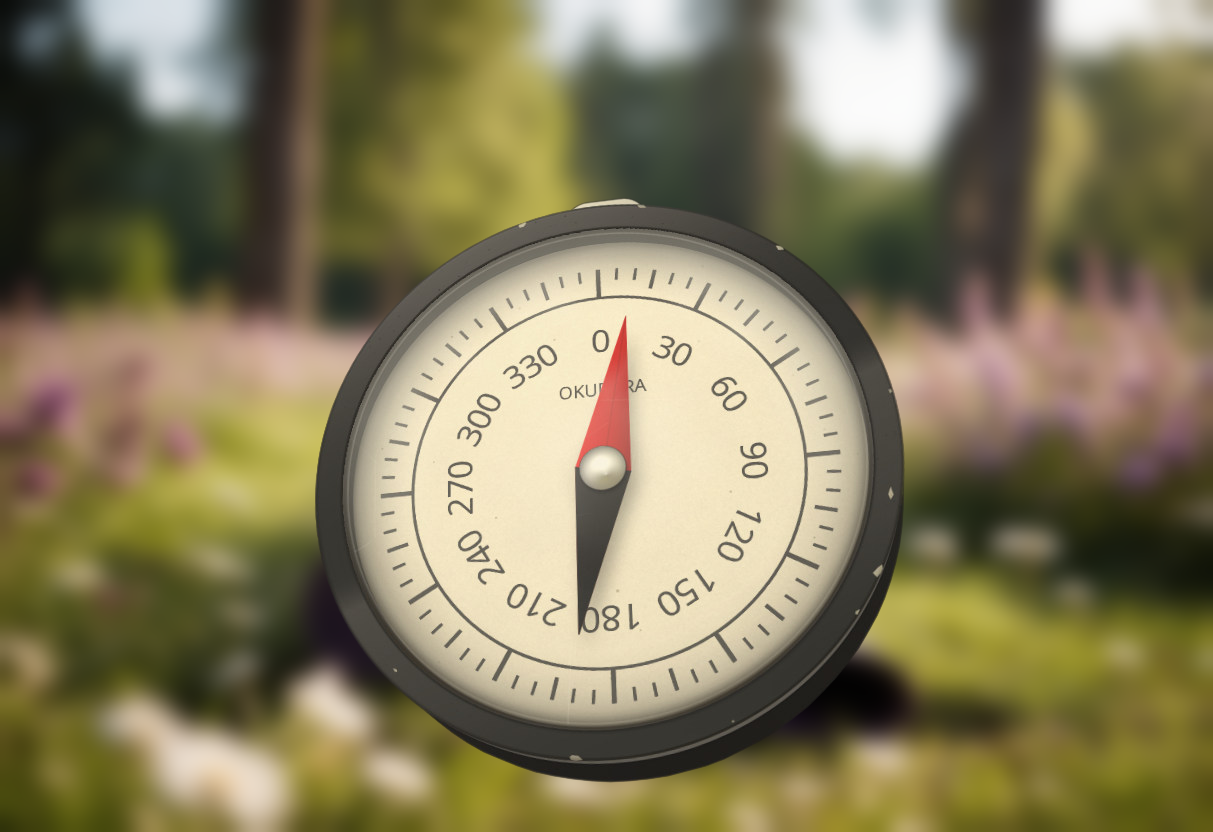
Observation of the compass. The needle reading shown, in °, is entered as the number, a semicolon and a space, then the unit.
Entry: 10; °
